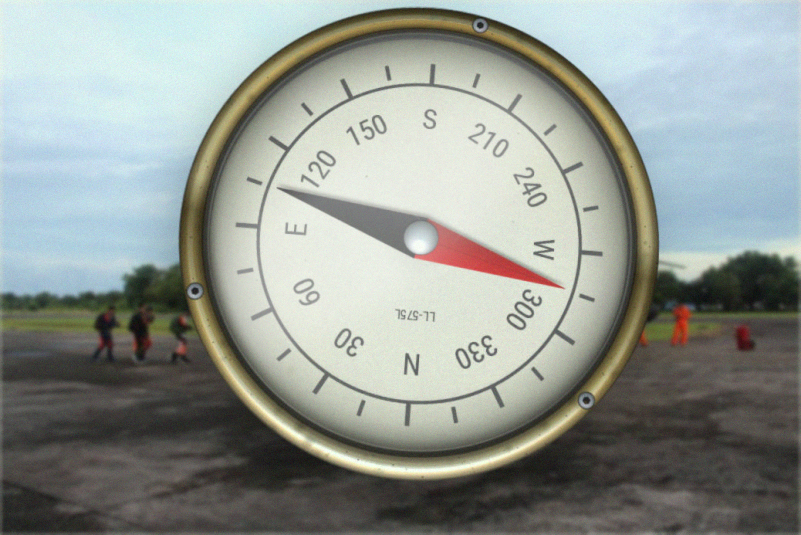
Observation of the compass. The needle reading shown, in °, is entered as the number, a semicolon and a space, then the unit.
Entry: 285; °
